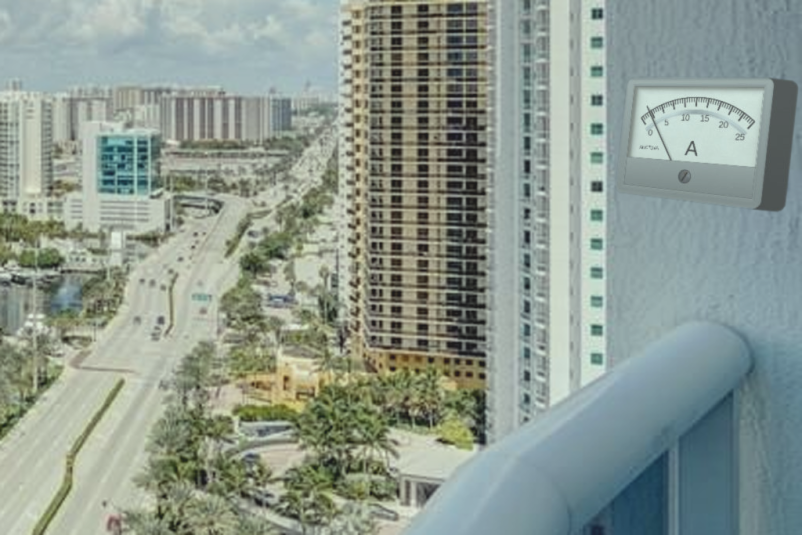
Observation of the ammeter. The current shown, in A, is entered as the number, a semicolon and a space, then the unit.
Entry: 2.5; A
